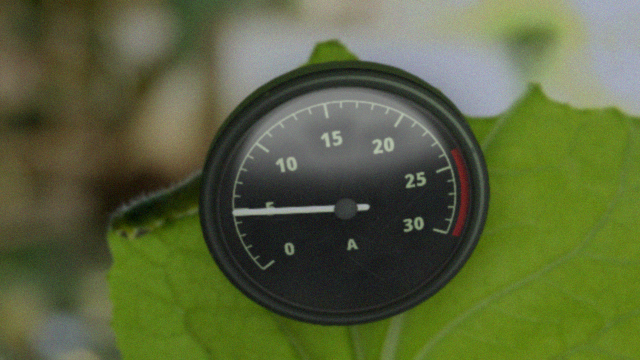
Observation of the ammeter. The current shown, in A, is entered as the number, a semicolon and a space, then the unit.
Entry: 5; A
